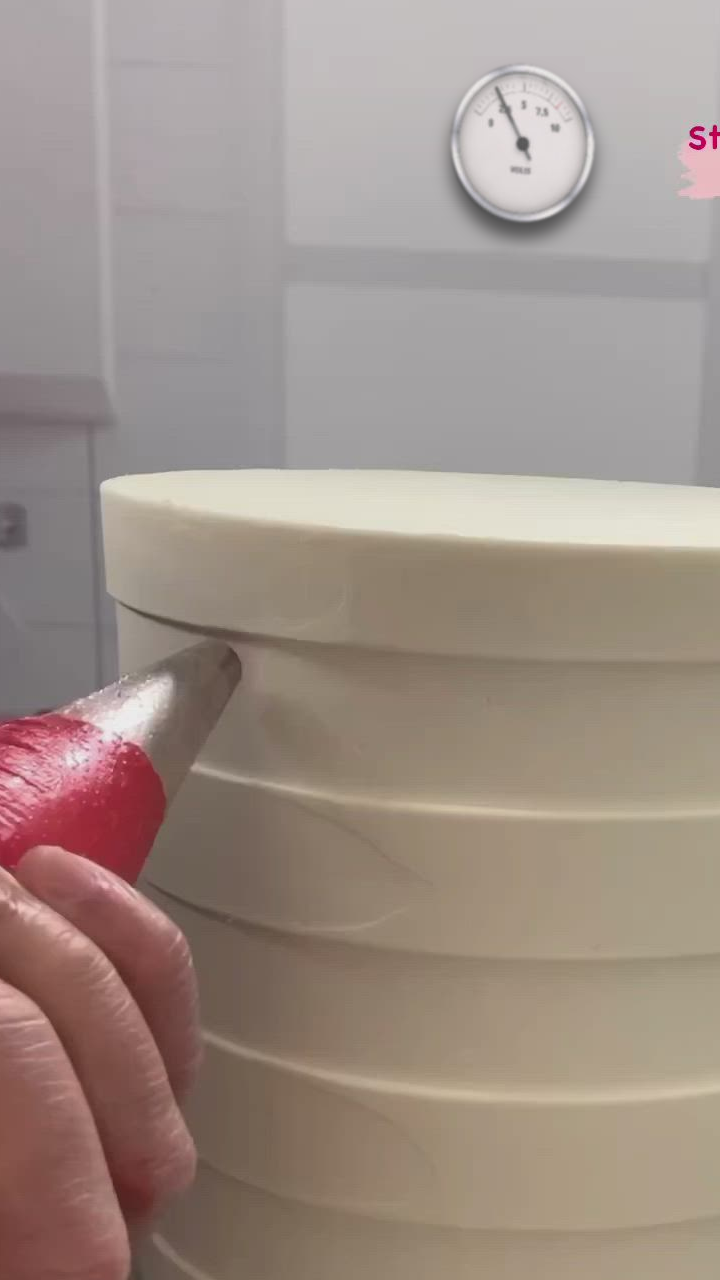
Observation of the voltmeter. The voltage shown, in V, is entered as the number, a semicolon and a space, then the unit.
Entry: 2.5; V
